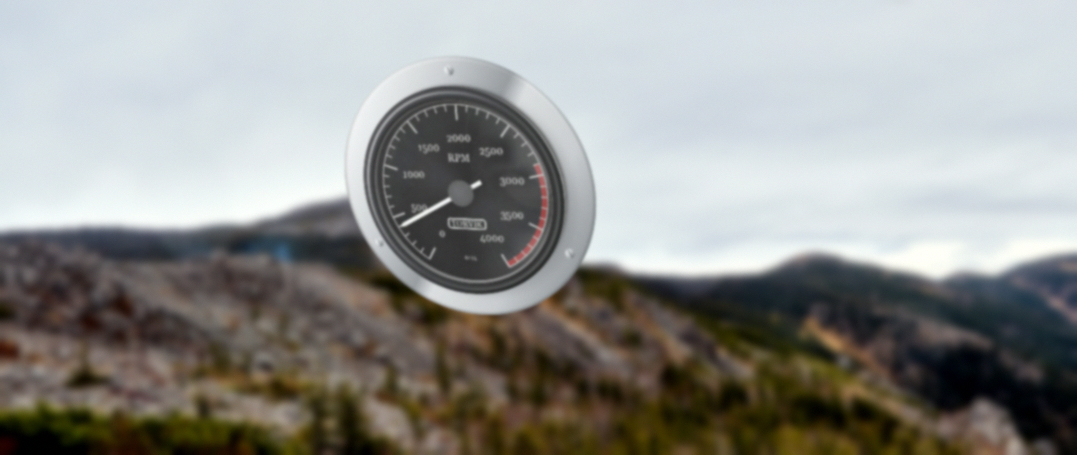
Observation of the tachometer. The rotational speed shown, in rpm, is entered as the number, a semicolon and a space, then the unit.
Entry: 400; rpm
